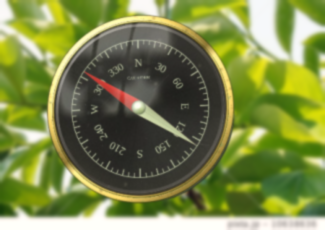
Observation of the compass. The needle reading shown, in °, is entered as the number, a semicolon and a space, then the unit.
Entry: 305; °
